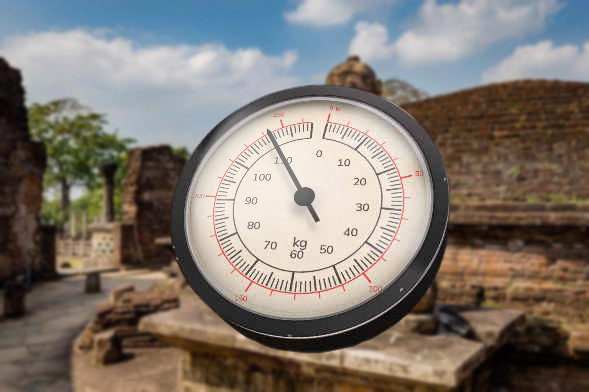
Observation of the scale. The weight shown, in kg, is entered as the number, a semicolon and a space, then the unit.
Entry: 110; kg
